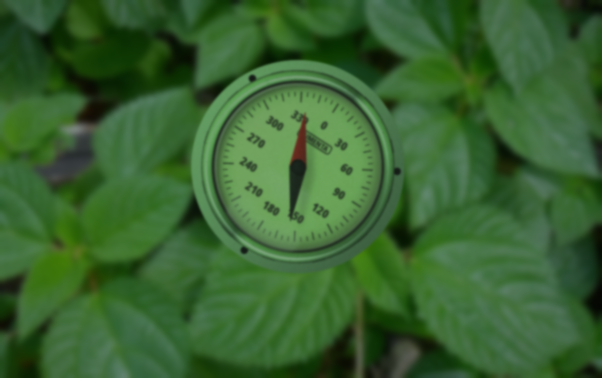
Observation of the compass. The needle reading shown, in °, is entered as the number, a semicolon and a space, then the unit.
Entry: 335; °
